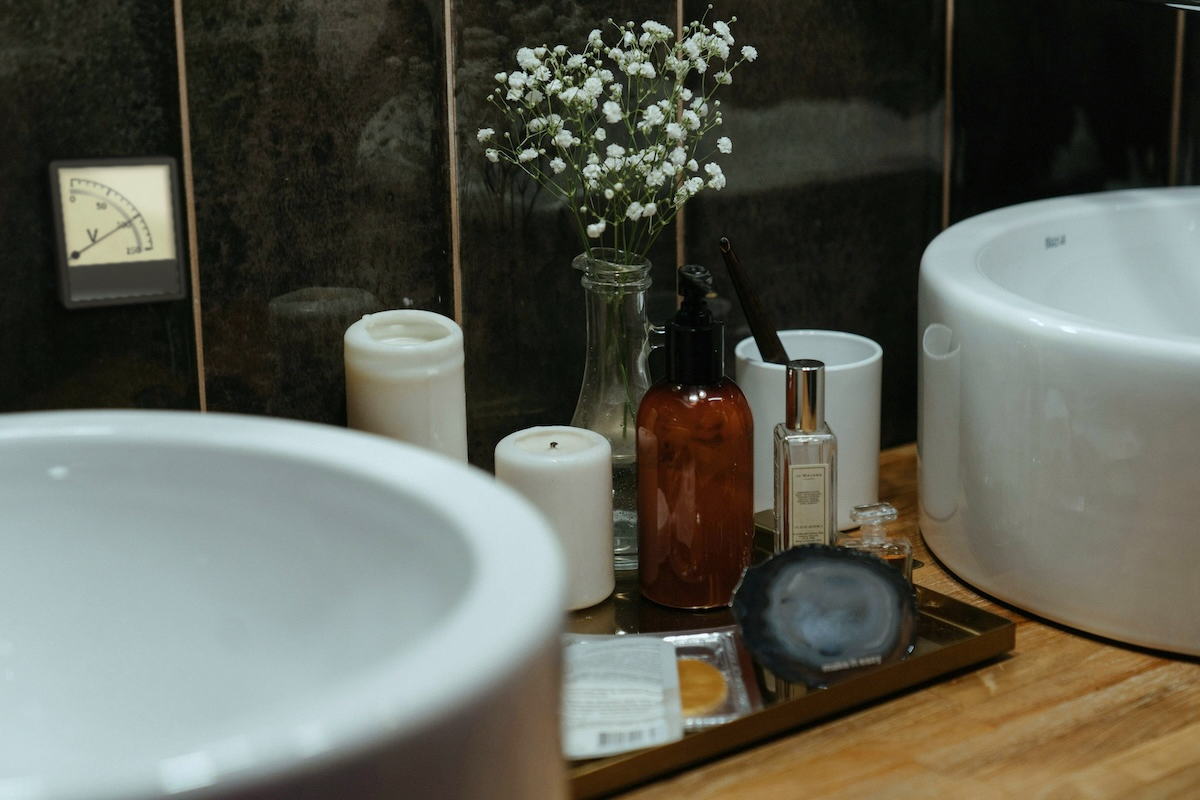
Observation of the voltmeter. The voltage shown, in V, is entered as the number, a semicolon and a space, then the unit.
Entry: 100; V
